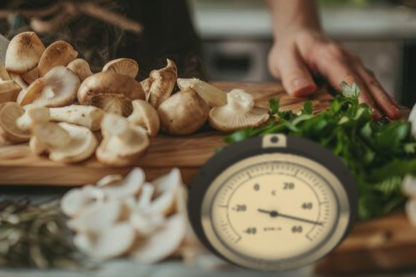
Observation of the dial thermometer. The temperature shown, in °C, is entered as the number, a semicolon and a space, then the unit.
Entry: 50; °C
